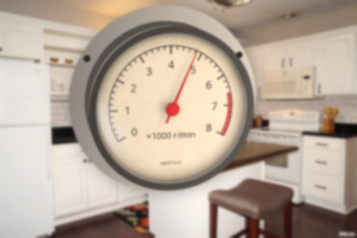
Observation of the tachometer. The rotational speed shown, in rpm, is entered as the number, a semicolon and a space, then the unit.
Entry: 4800; rpm
